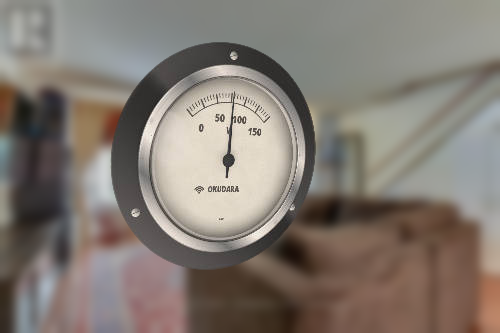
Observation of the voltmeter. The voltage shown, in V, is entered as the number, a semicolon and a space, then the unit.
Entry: 75; V
